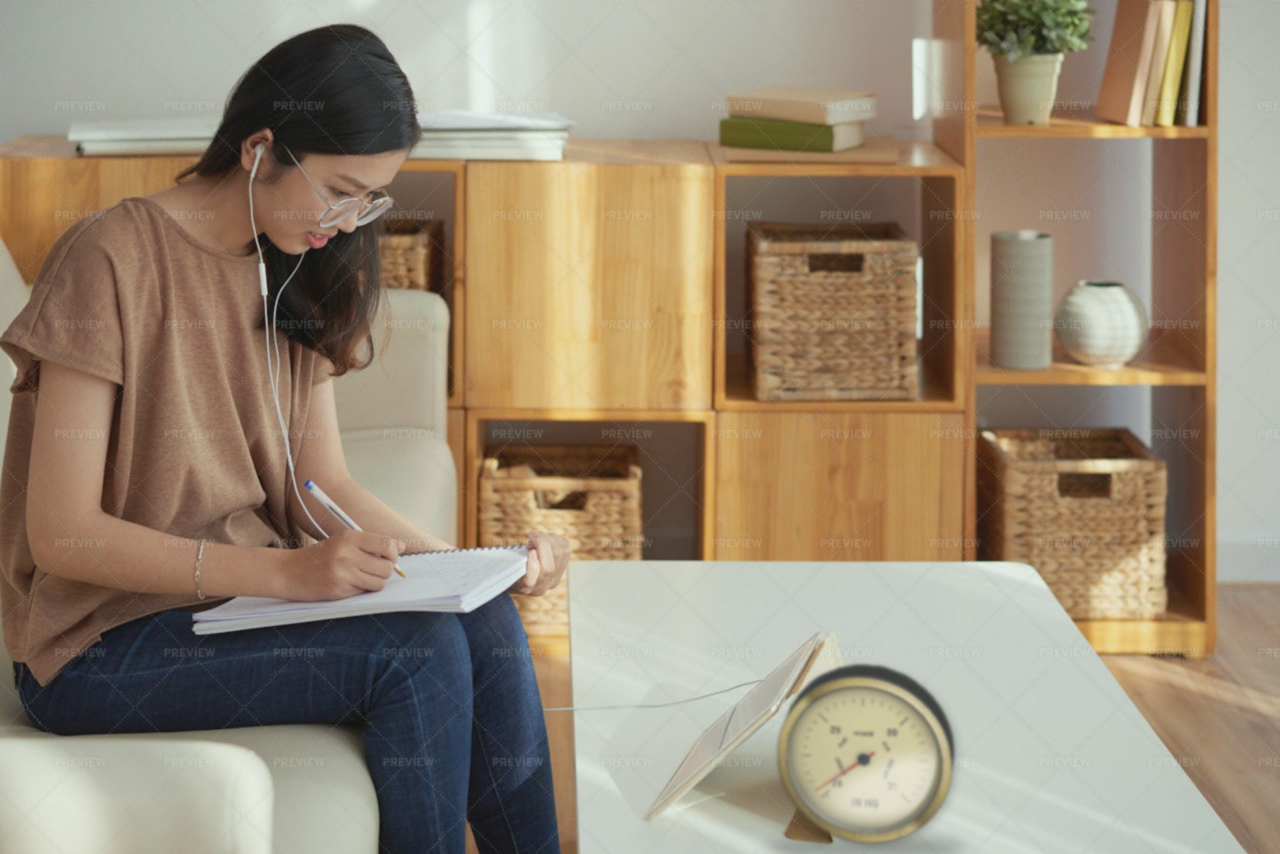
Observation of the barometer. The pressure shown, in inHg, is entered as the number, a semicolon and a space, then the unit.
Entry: 28.1; inHg
